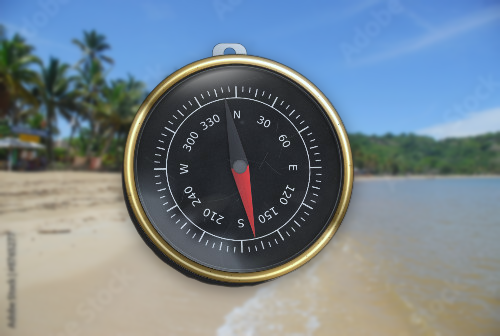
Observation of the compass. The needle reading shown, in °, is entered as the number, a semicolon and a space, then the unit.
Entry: 170; °
